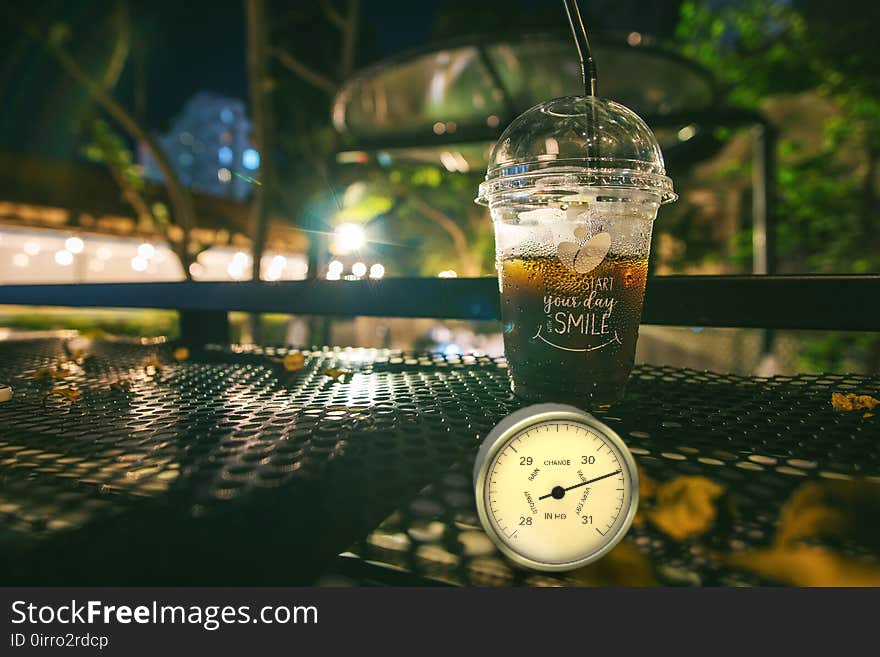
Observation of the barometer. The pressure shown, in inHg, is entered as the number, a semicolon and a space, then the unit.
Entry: 30.3; inHg
